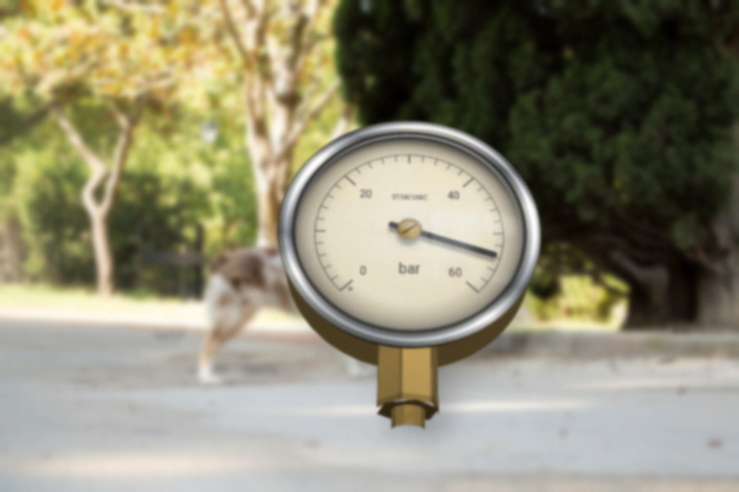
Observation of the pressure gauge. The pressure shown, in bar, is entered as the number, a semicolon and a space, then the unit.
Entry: 54; bar
